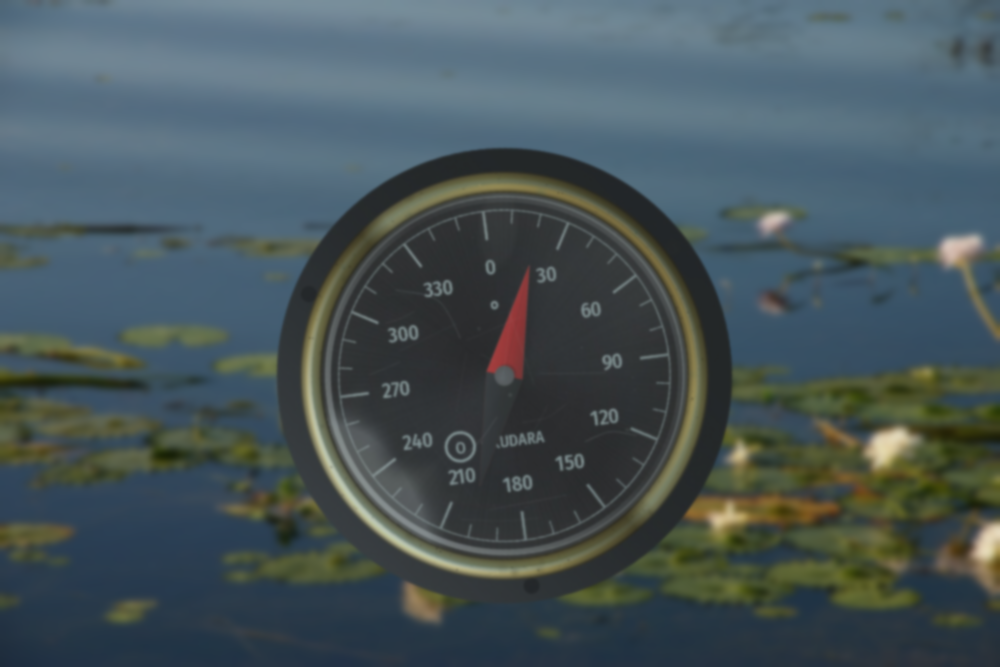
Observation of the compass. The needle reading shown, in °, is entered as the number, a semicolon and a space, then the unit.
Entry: 20; °
